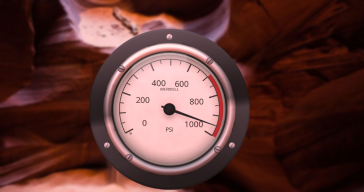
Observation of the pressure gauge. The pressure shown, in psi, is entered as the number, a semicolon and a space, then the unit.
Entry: 950; psi
